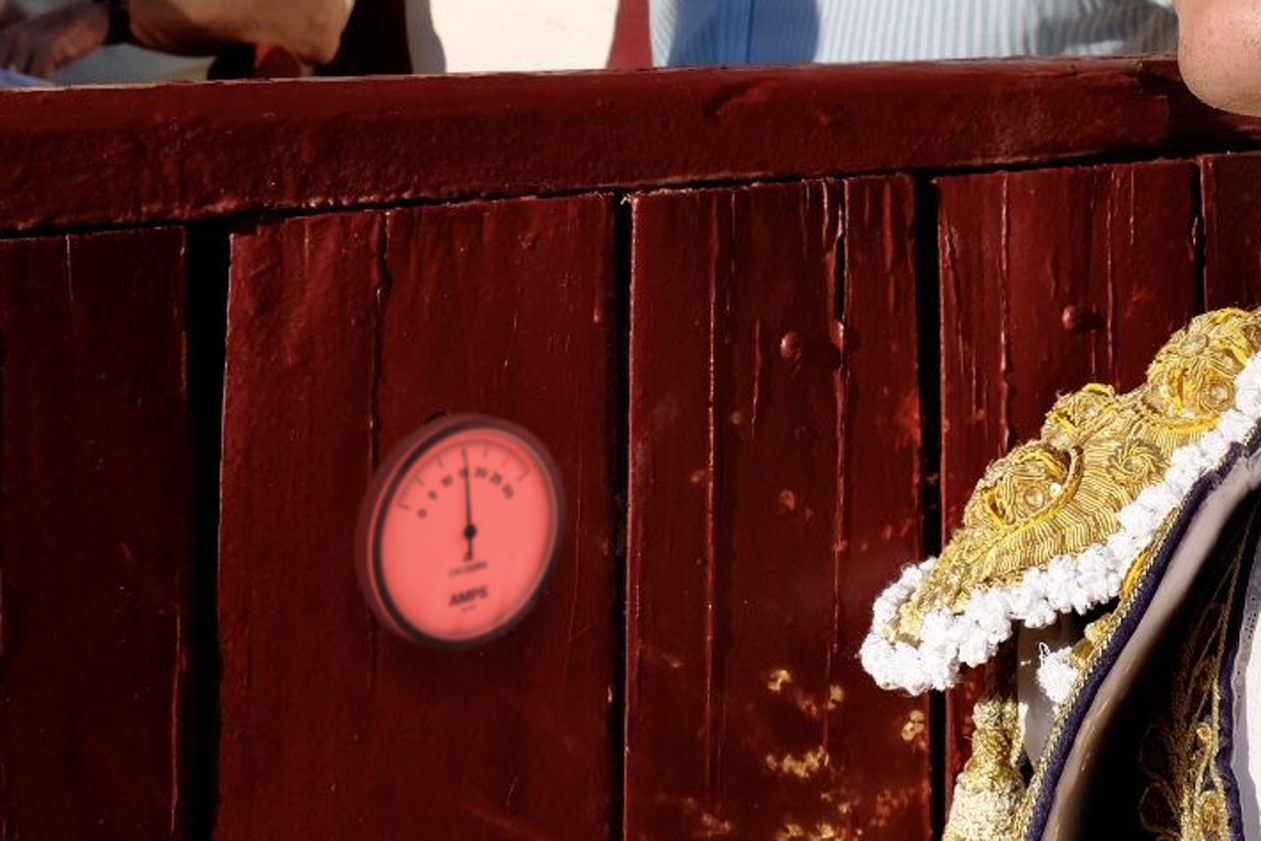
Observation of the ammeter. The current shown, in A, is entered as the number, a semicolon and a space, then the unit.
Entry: 15; A
